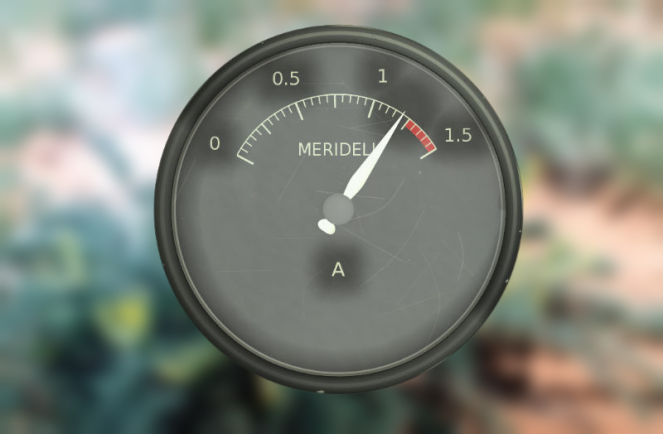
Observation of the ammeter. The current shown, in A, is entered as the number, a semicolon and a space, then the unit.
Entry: 1.2; A
